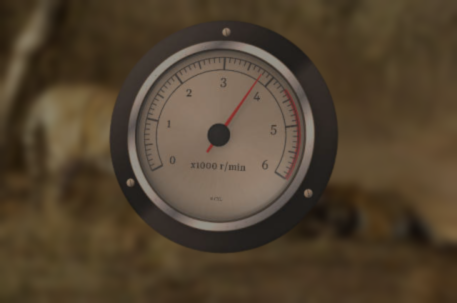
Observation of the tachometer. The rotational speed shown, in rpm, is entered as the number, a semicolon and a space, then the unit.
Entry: 3800; rpm
